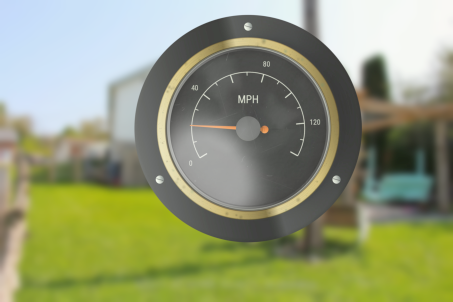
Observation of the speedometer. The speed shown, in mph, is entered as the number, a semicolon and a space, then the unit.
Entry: 20; mph
